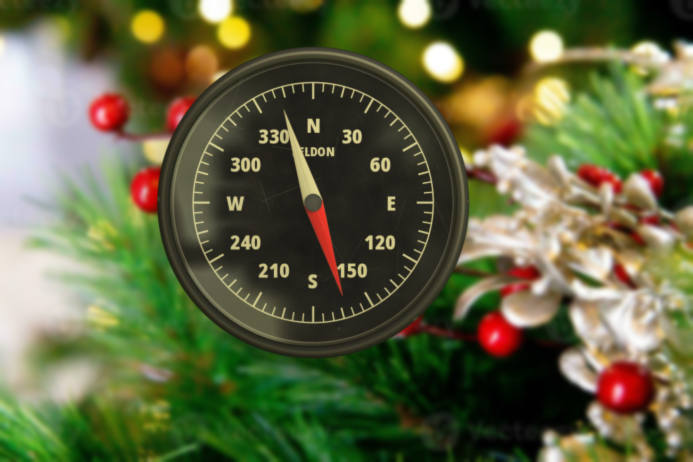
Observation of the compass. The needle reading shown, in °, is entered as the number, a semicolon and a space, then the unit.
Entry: 162.5; °
